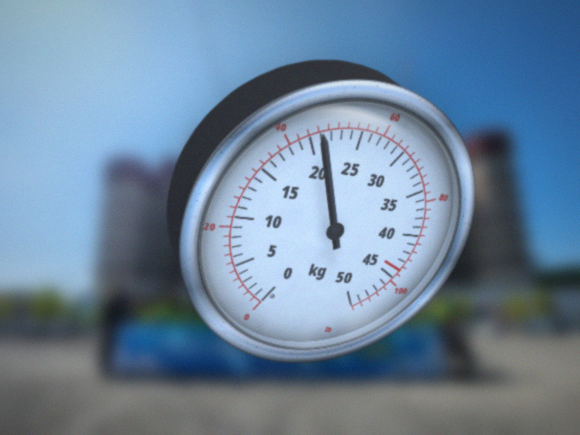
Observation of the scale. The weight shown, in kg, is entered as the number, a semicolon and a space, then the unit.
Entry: 21; kg
